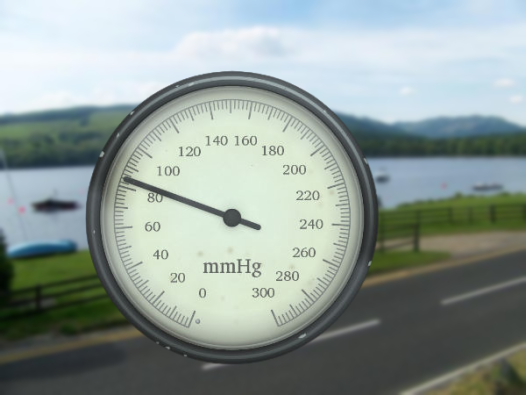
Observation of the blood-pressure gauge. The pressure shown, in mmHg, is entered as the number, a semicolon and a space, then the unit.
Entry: 84; mmHg
